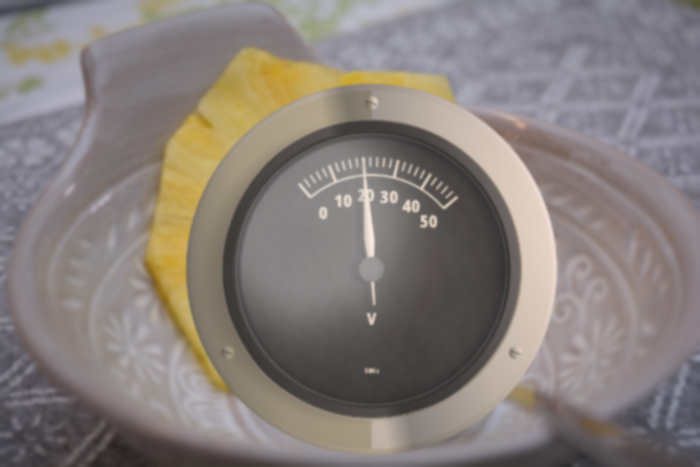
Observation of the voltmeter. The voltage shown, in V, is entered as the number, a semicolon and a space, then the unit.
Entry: 20; V
